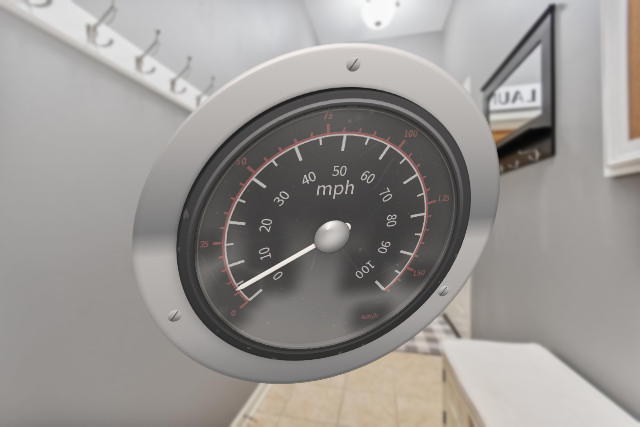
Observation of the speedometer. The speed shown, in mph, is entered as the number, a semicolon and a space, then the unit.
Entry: 5; mph
